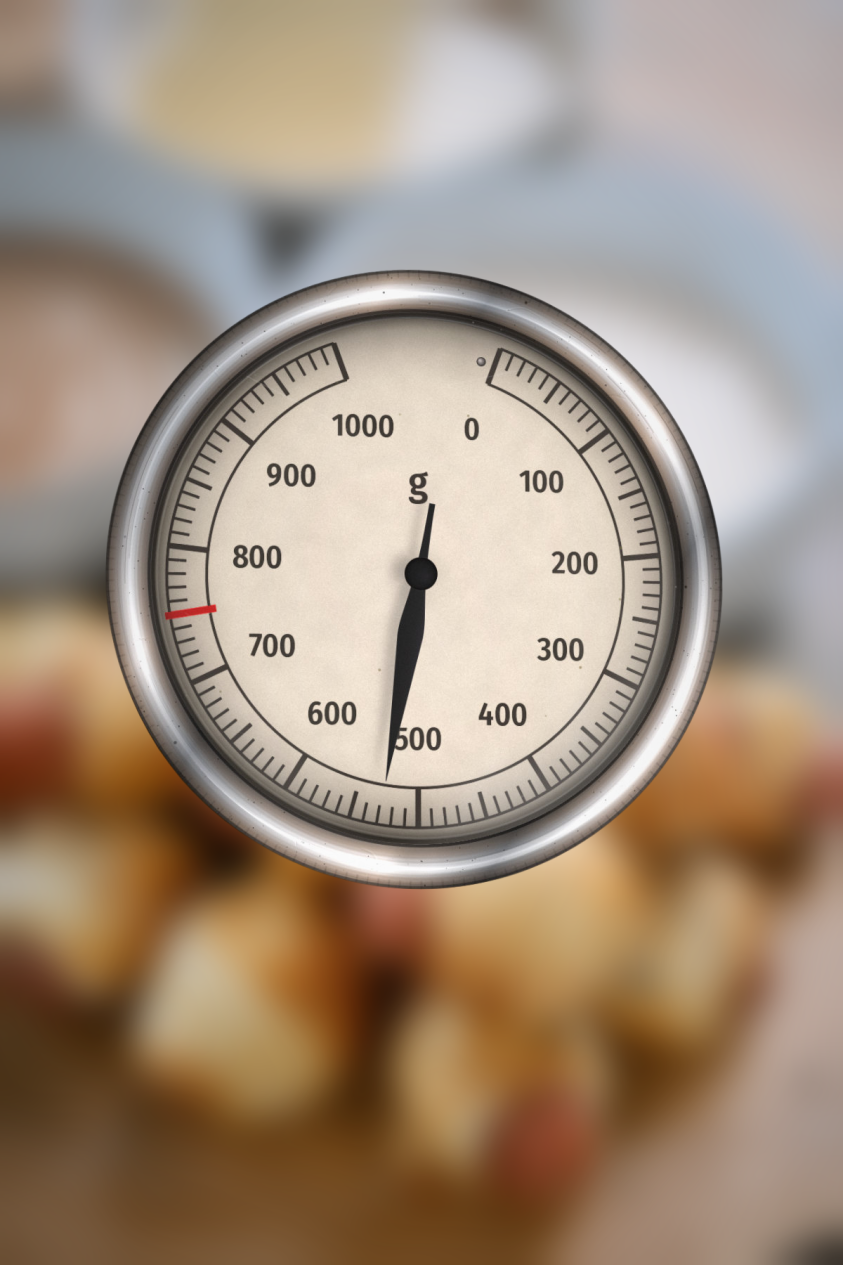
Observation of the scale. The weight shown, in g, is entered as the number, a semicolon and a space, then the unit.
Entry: 530; g
